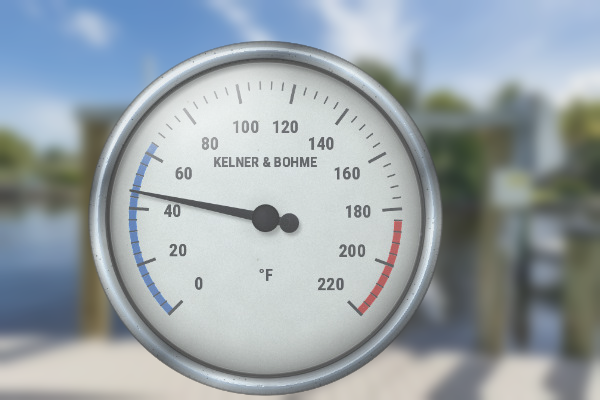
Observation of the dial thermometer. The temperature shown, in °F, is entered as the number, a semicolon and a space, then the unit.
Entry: 46; °F
